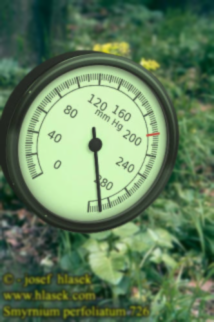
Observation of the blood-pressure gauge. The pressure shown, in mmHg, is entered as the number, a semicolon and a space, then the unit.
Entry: 290; mmHg
